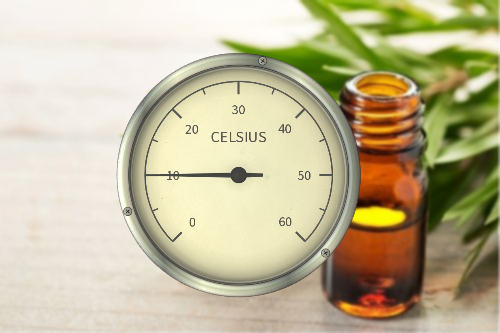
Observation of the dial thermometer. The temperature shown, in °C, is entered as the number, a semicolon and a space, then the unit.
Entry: 10; °C
